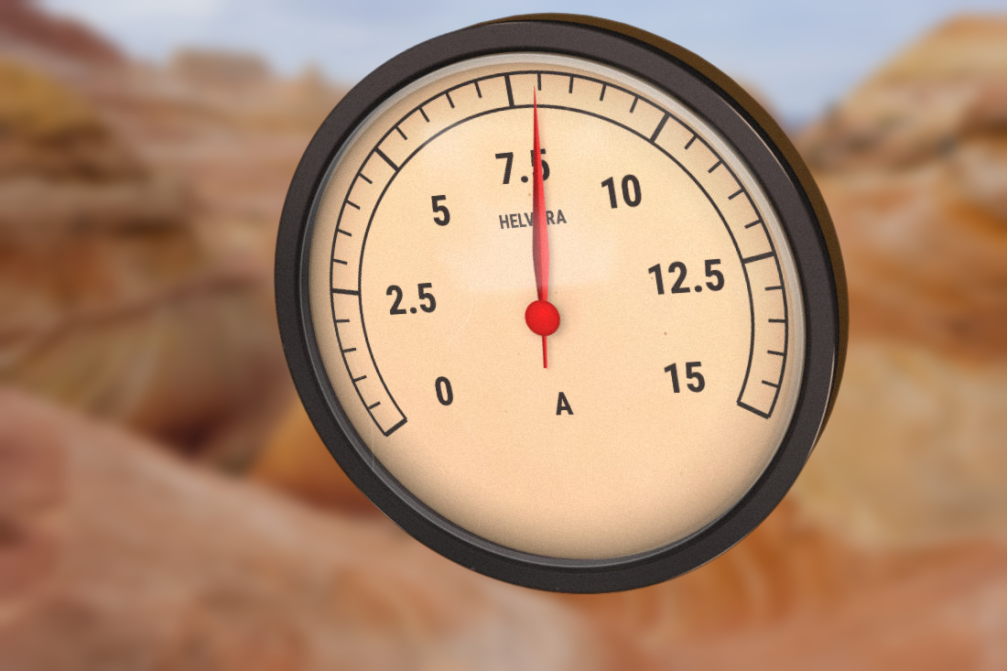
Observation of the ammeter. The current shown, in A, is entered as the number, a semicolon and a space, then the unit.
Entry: 8; A
